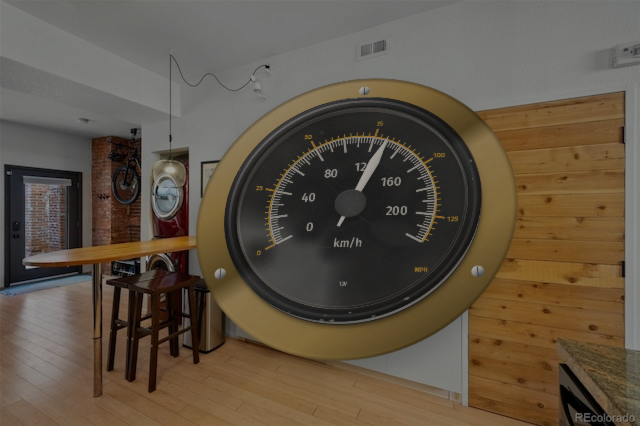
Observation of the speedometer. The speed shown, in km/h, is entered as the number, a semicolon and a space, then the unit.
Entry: 130; km/h
